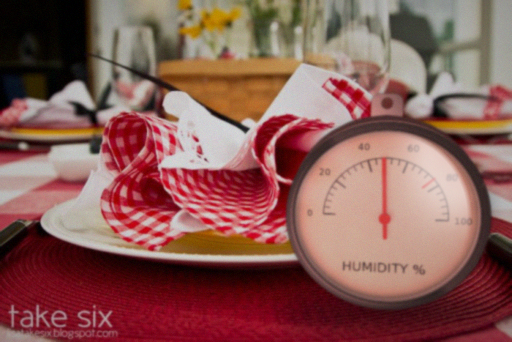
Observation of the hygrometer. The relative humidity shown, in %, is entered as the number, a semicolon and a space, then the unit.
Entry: 48; %
